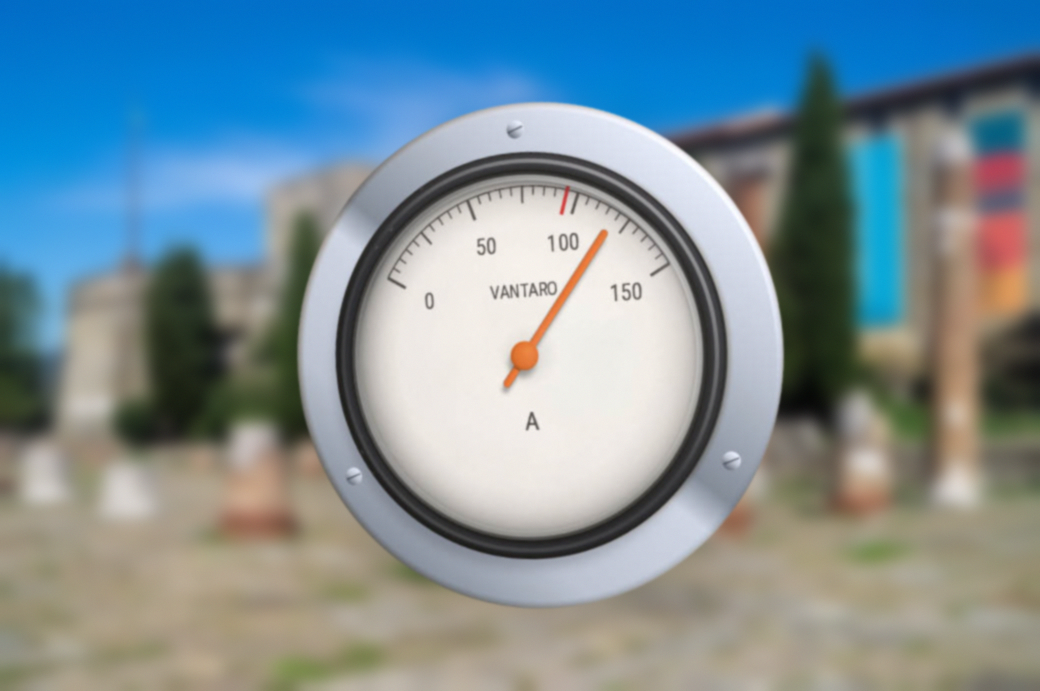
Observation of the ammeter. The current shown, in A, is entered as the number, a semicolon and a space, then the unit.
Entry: 120; A
